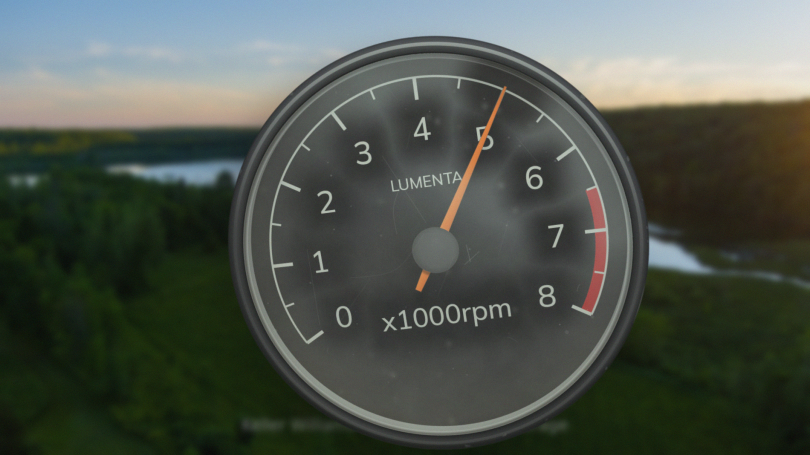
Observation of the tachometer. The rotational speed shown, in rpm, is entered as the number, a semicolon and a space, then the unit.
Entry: 5000; rpm
